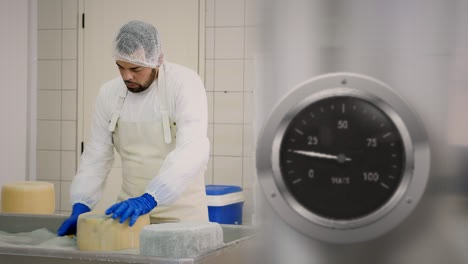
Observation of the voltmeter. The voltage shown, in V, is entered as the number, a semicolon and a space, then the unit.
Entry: 15; V
